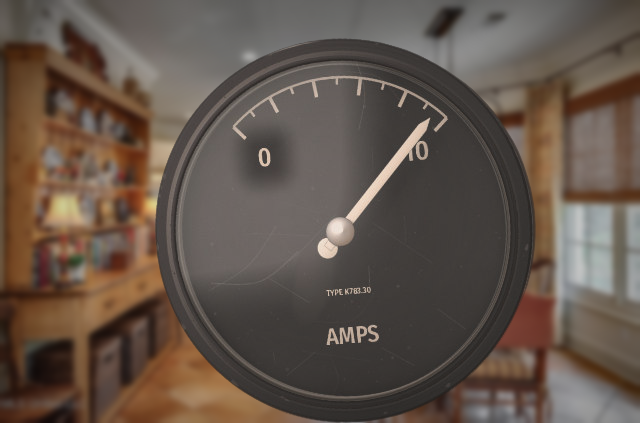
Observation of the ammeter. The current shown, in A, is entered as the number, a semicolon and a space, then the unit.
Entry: 9.5; A
